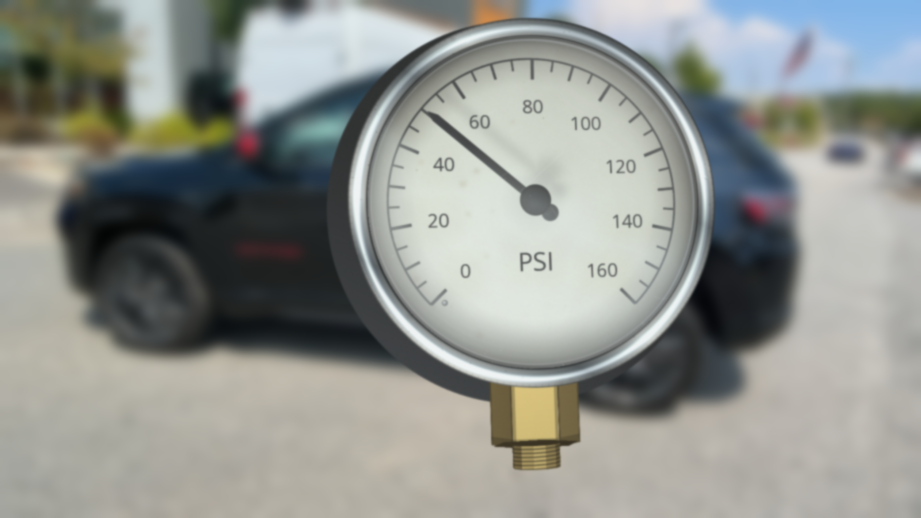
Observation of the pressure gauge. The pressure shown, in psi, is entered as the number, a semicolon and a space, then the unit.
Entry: 50; psi
